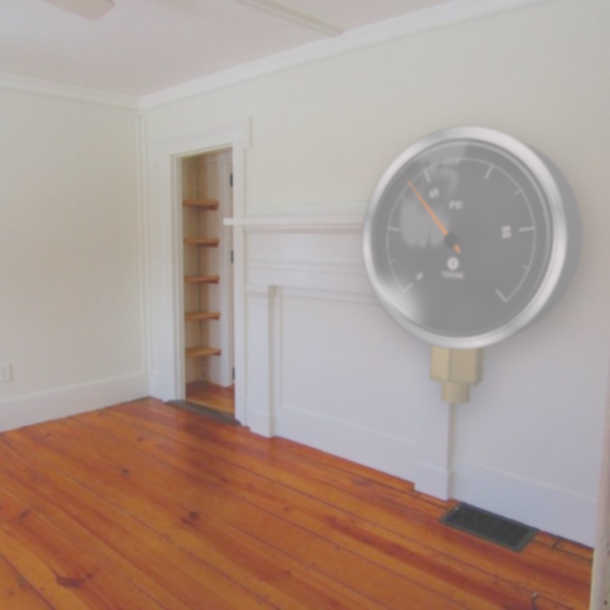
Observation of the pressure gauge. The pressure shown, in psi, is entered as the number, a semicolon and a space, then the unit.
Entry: 35; psi
